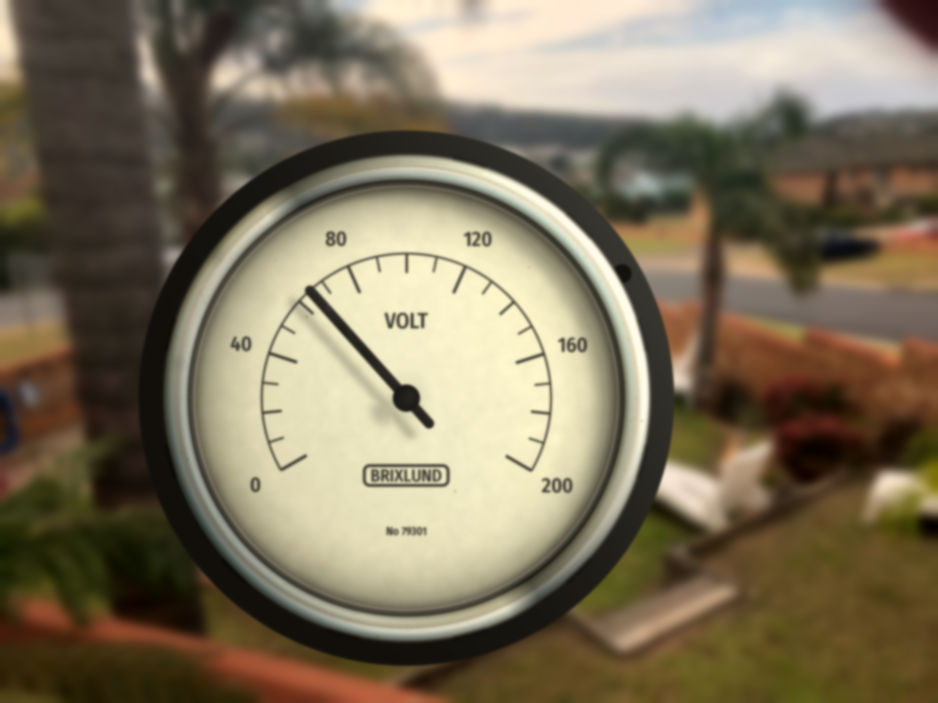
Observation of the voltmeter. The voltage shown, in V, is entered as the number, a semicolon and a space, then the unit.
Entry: 65; V
